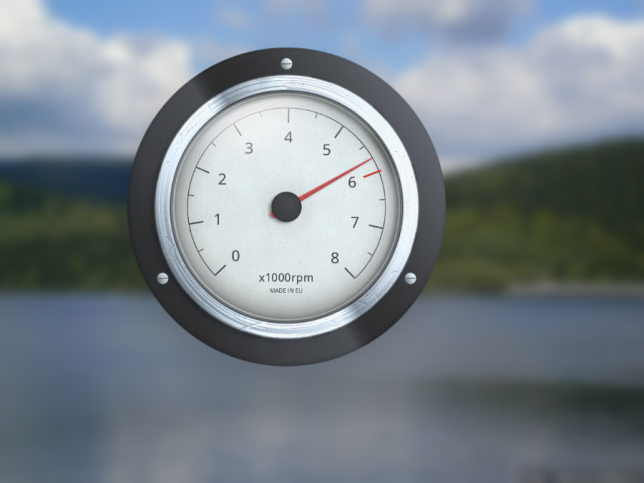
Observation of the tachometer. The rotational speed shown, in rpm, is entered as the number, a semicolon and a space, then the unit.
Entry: 5750; rpm
